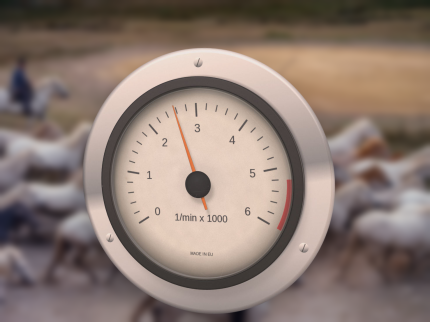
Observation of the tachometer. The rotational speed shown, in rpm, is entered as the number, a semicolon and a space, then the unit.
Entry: 2600; rpm
